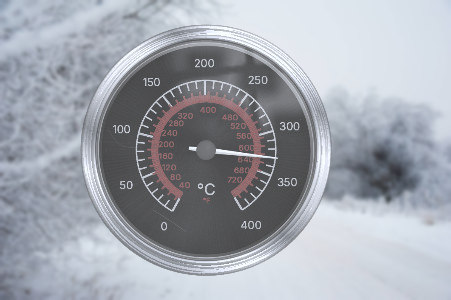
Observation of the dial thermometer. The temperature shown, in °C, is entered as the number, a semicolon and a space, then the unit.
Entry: 330; °C
